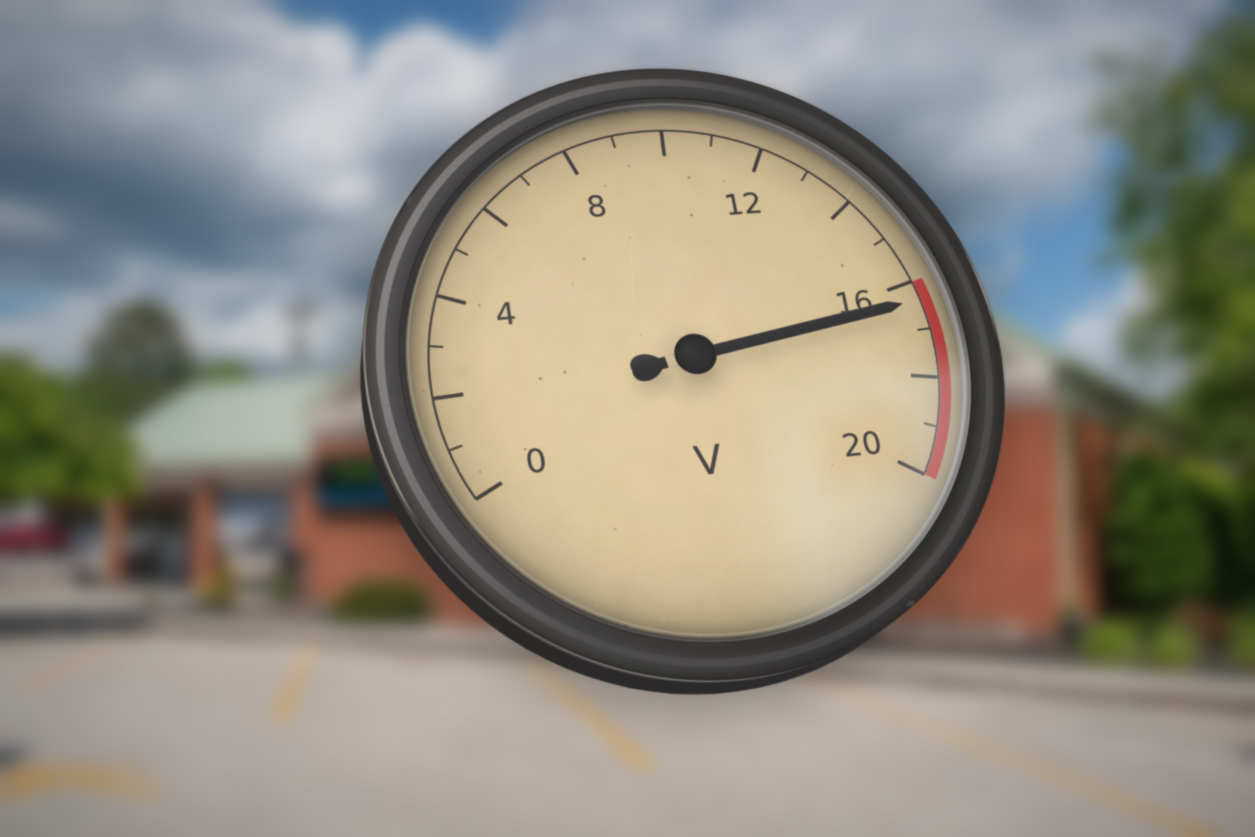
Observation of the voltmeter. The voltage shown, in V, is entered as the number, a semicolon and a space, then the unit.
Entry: 16.5; V
